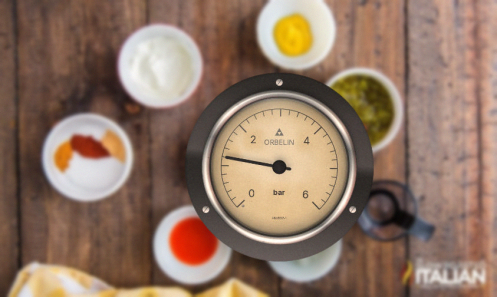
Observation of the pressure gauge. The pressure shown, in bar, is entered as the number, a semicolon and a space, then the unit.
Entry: 1.2; bar
